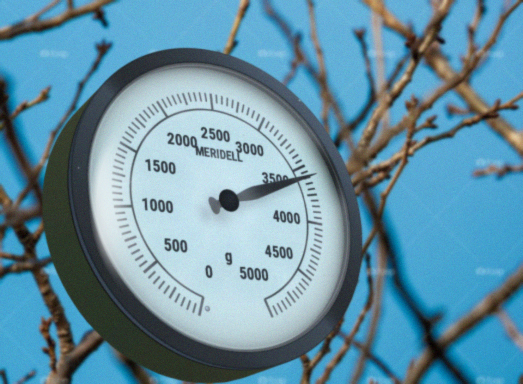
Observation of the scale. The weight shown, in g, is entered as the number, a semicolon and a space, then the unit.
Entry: 3600; g
